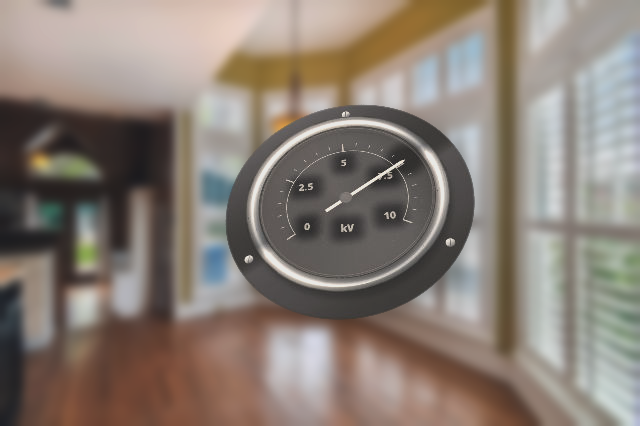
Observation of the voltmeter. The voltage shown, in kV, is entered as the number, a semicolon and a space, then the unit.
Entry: 7.5; kV
